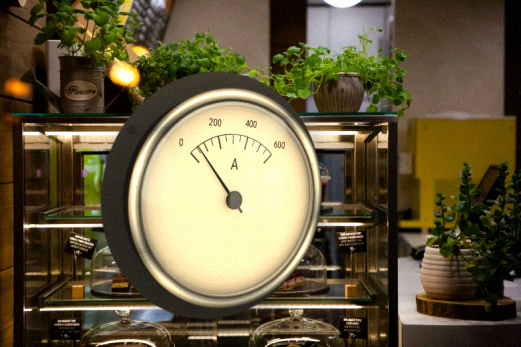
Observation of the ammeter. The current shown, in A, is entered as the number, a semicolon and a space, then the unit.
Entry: 50; A
